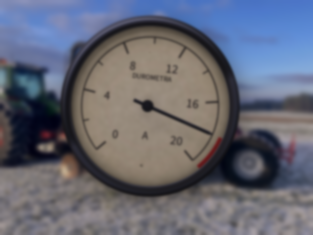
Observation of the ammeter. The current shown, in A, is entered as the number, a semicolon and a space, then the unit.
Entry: 18; A
